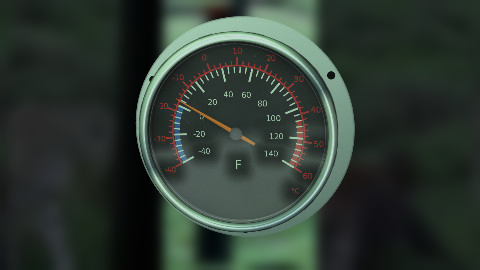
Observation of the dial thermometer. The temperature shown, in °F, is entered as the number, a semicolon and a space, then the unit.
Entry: 4; °F
